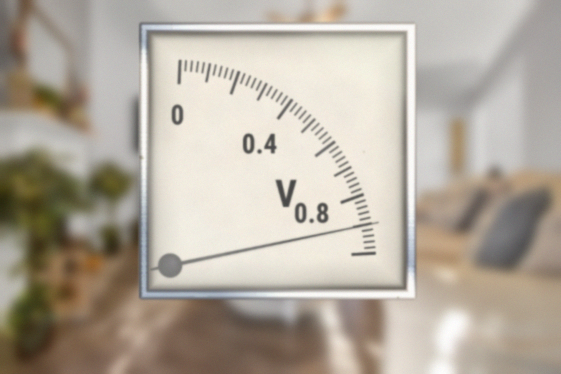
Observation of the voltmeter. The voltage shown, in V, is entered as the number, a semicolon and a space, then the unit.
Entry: 0.9; V
